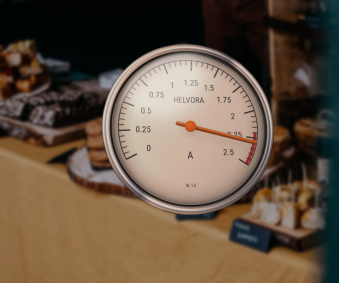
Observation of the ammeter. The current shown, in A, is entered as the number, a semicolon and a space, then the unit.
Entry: 2.3; A
